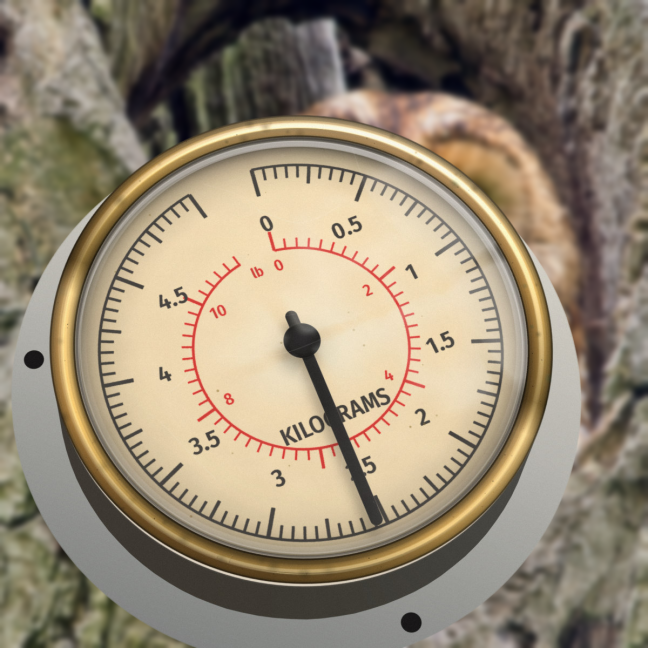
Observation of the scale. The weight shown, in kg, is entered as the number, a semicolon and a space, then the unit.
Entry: 2.55; kg
